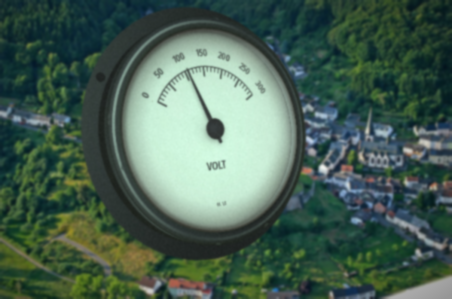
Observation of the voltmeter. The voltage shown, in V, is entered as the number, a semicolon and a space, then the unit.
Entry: 100; V
